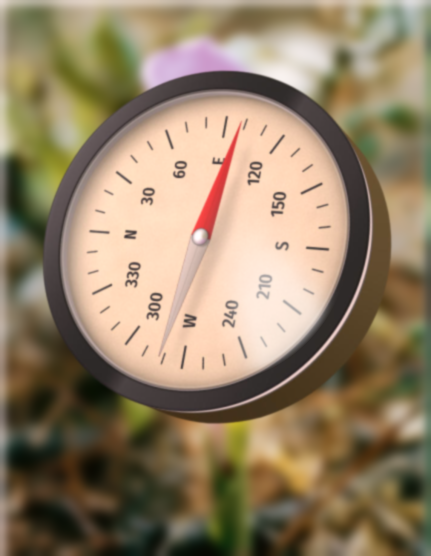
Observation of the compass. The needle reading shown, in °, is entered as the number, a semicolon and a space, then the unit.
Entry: 100; °
